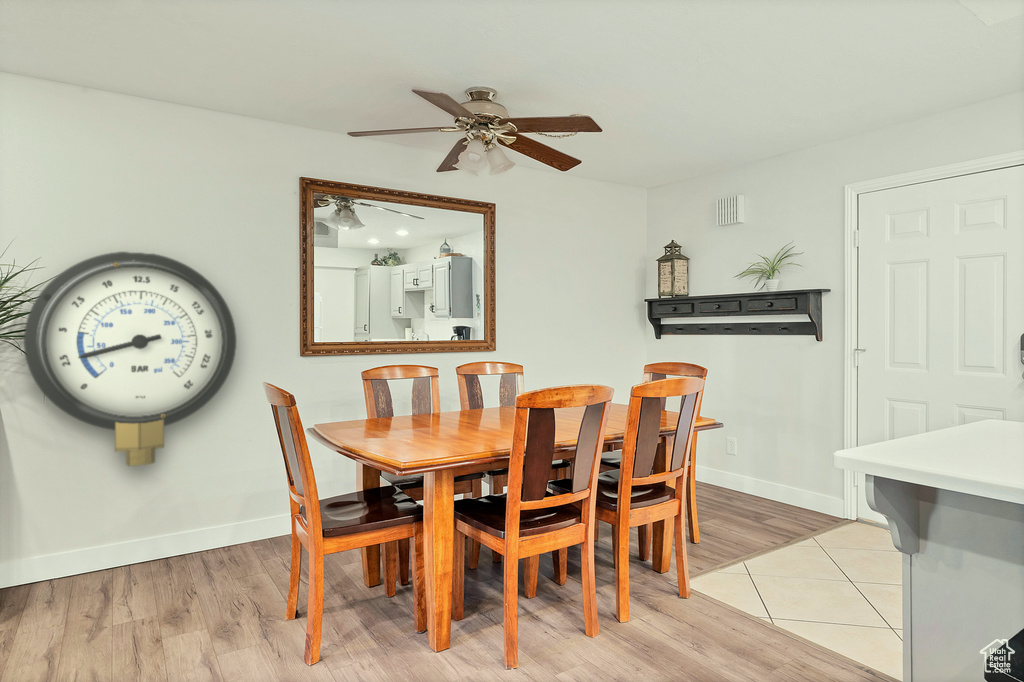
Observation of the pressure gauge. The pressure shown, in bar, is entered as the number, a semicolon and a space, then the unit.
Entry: 2.5; bar
